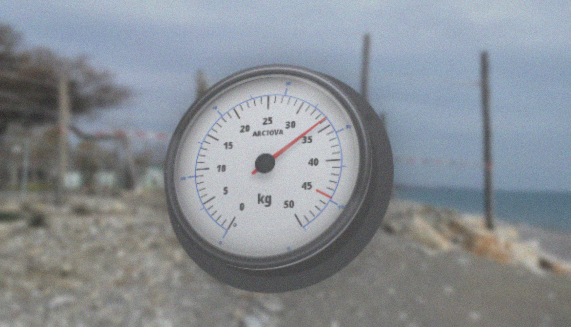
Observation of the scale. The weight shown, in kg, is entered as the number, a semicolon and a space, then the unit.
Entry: 34; kg
